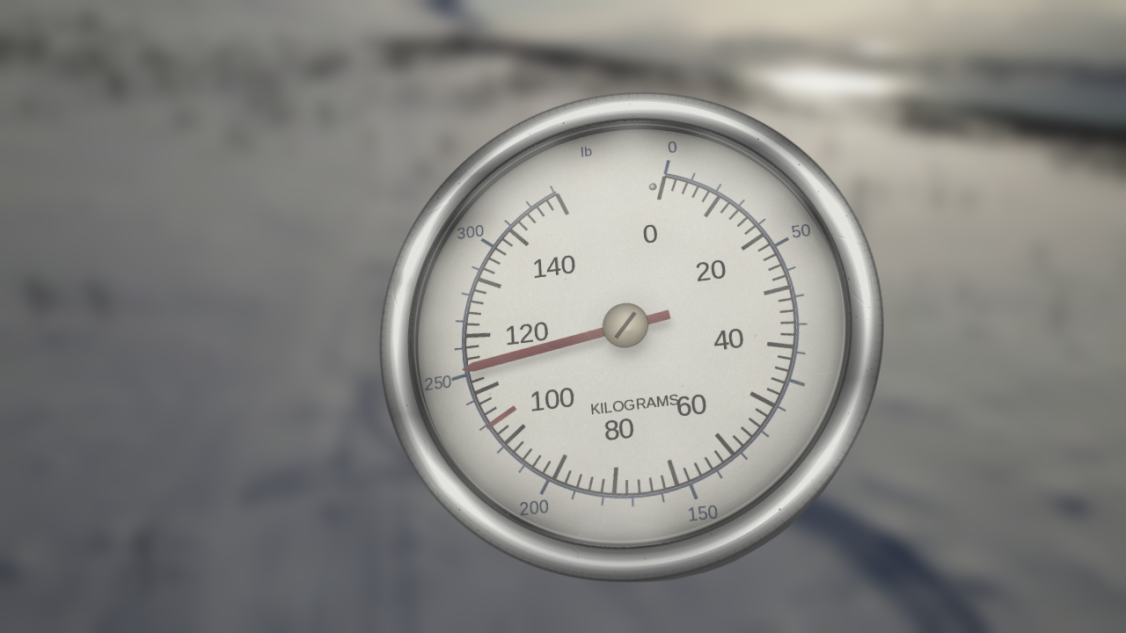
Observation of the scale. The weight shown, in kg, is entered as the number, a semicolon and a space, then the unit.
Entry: 114; kg
